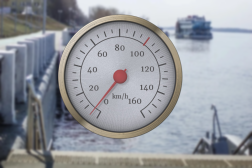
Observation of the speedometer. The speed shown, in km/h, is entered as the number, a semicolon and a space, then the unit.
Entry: 5; km/h
